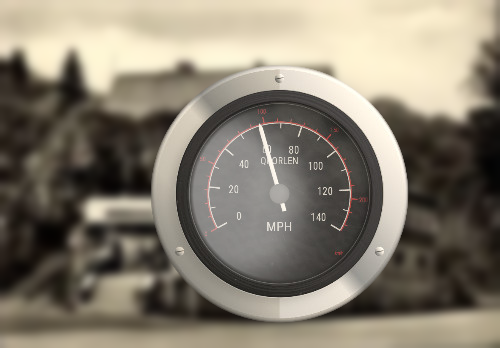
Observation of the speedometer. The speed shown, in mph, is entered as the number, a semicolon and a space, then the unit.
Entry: 60; mph
